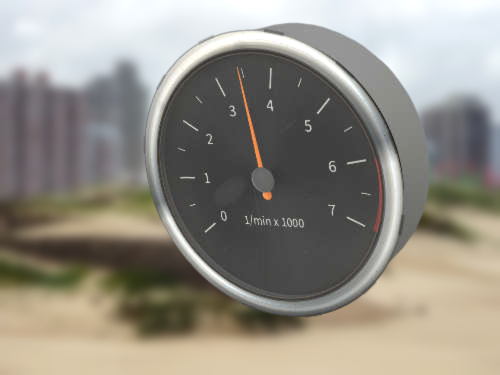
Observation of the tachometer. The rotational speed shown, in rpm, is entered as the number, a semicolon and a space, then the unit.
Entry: 3500; rpm
